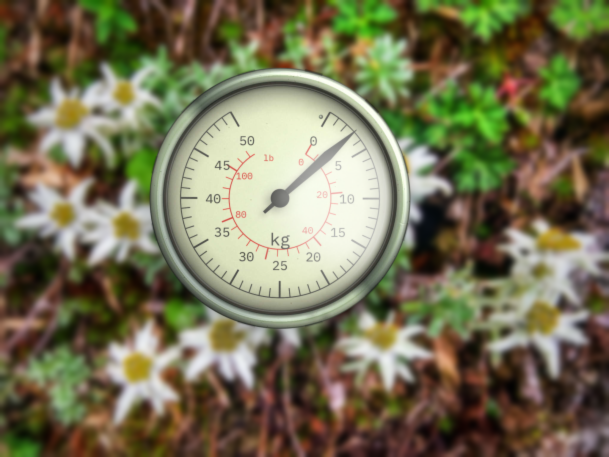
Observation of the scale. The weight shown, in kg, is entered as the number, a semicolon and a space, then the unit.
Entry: 3; kg
